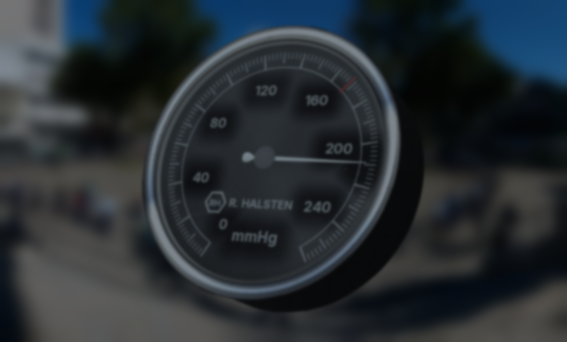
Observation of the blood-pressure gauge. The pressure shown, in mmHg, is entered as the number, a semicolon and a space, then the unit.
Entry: 210; mmHg
